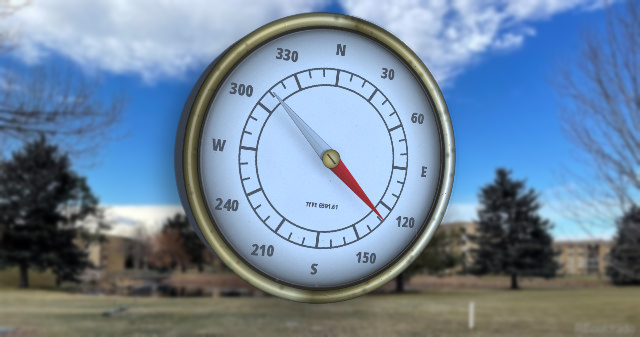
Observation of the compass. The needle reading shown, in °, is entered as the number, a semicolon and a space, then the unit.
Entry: 130; °
